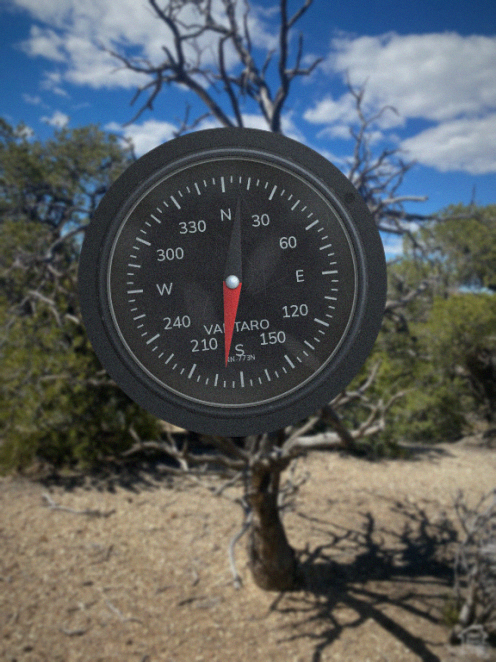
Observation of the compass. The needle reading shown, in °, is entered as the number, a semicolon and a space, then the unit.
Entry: 190; °
